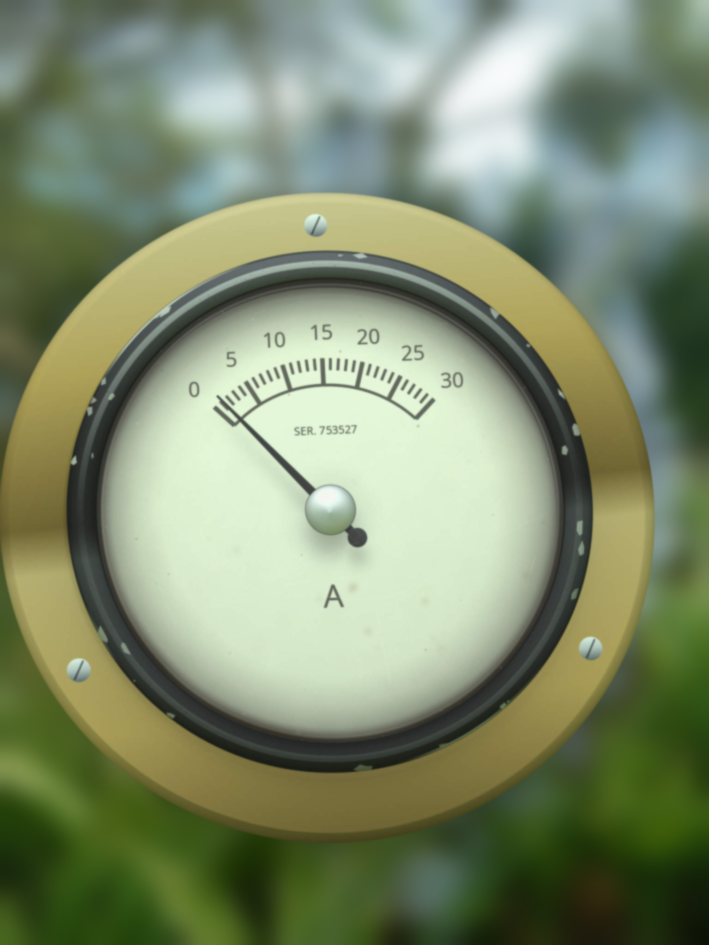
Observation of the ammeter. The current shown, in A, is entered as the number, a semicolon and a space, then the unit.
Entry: 1; A
